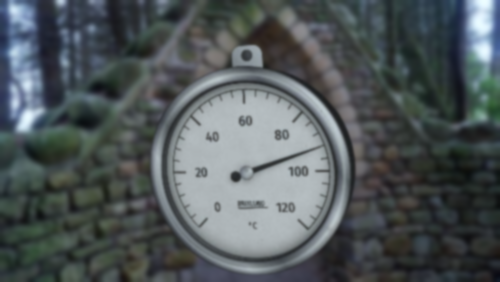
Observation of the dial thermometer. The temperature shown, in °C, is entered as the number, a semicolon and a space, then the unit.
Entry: 92; °C
